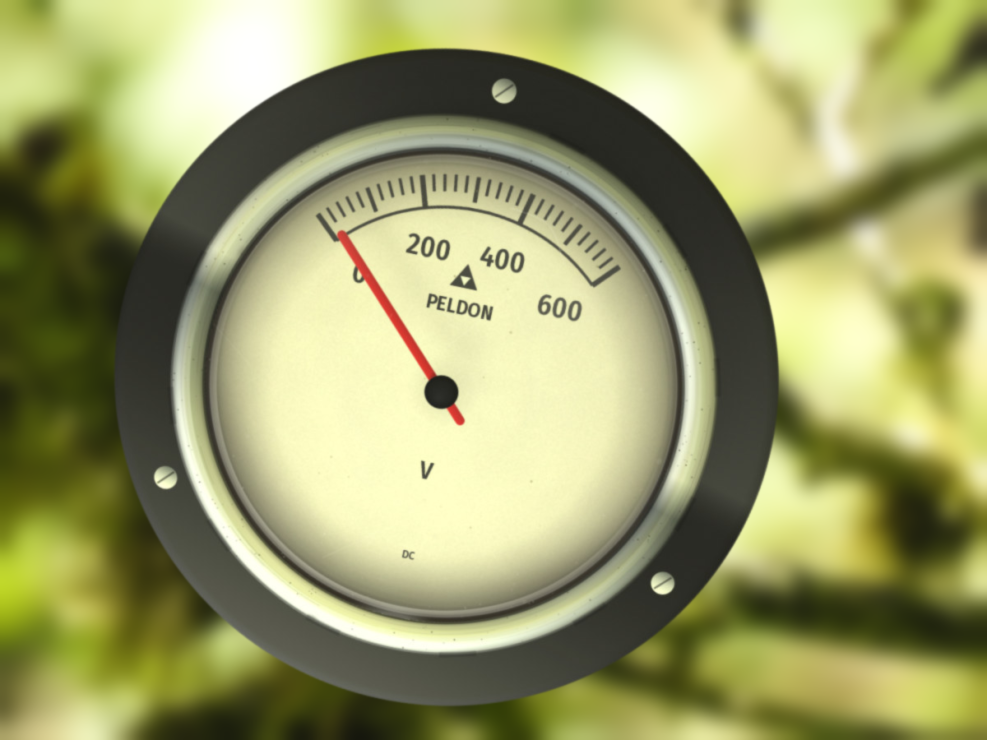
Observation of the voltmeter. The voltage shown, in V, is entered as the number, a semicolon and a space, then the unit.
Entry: 20; V
